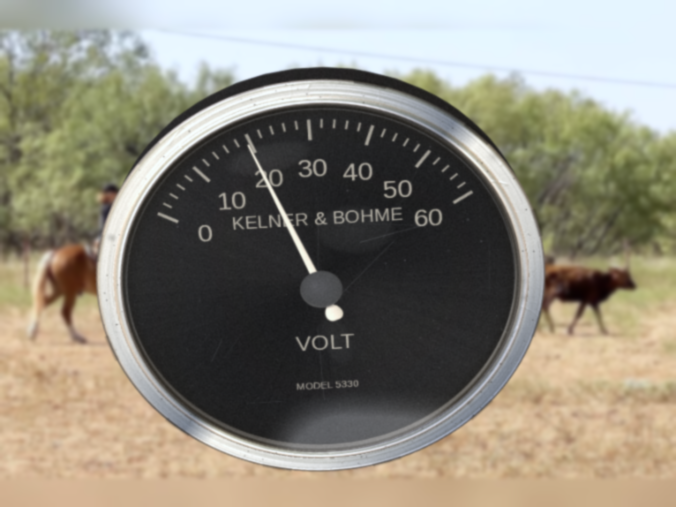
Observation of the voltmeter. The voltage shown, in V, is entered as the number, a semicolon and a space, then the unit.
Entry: 20; V
